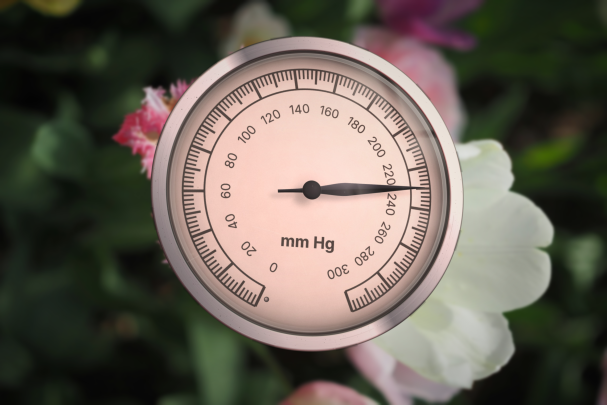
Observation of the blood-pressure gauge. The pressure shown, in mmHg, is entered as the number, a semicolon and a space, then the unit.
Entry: 230; mmHg
